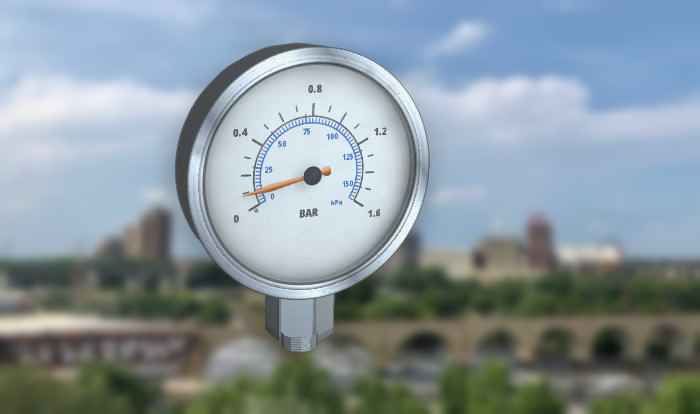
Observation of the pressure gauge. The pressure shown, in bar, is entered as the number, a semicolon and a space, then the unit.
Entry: 0.1; bar
